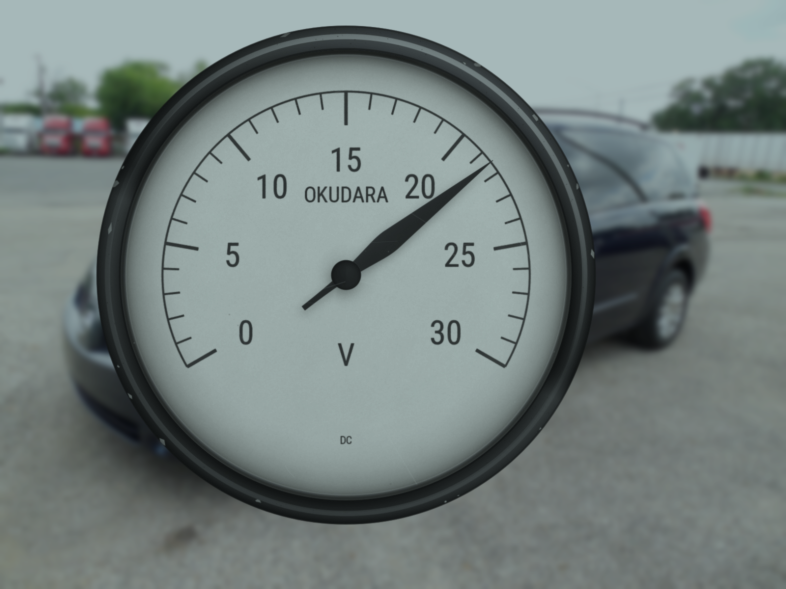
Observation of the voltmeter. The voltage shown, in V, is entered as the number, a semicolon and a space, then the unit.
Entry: 21.5; V
